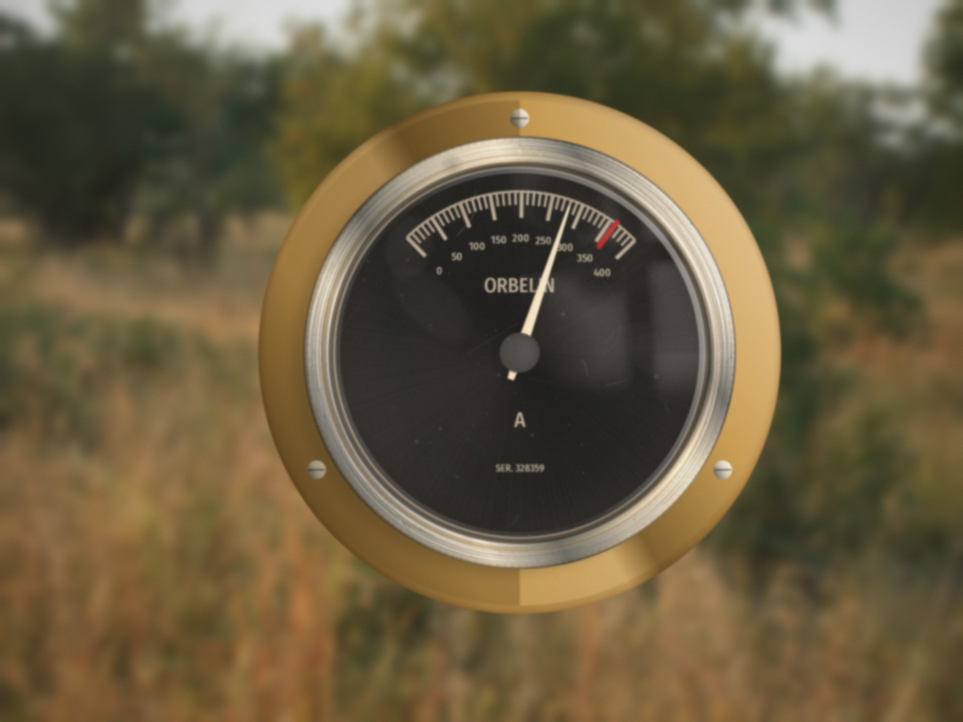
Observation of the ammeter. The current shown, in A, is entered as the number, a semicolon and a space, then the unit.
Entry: 280; A
